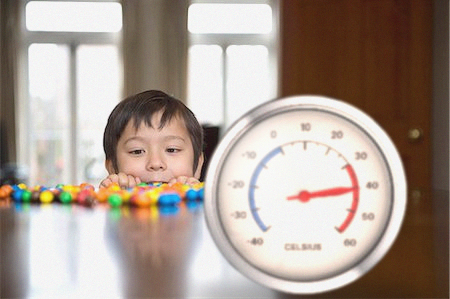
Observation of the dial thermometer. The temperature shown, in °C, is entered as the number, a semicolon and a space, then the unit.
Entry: 40; °C
